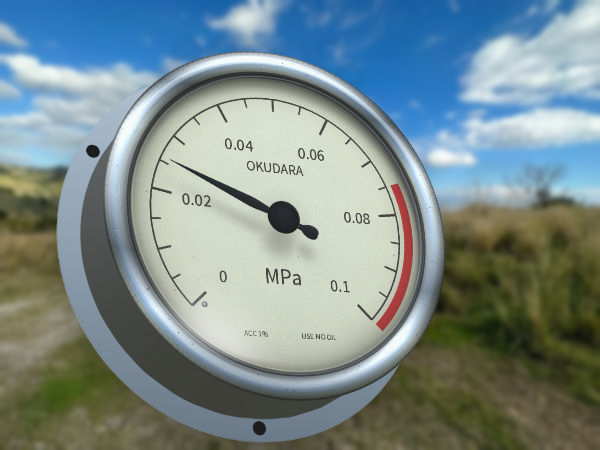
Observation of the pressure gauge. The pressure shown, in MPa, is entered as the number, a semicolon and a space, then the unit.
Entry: 0.025; MPa
